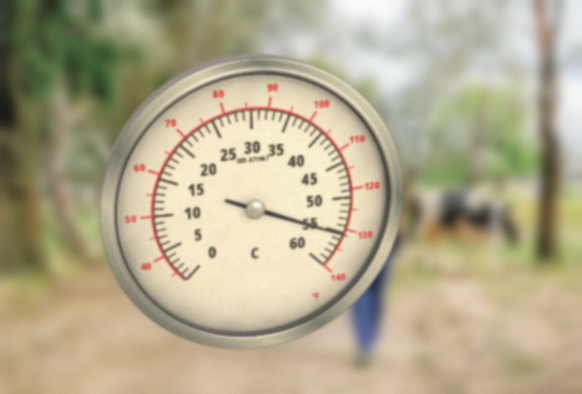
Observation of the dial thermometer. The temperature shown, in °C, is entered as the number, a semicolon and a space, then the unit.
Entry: 55; °C
